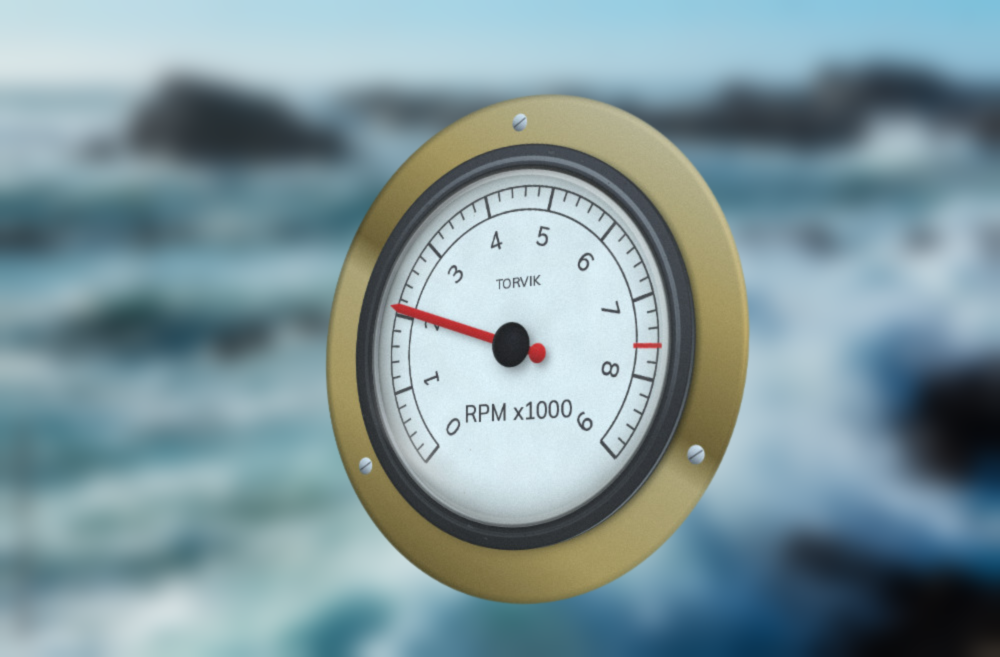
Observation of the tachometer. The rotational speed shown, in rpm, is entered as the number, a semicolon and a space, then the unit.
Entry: 2100; rpm
